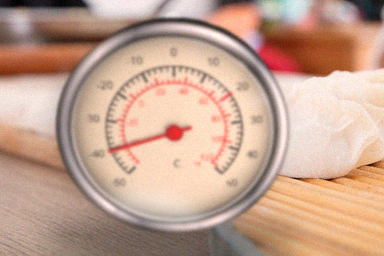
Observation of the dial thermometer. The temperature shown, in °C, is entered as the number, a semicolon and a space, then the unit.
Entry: -40; °C
